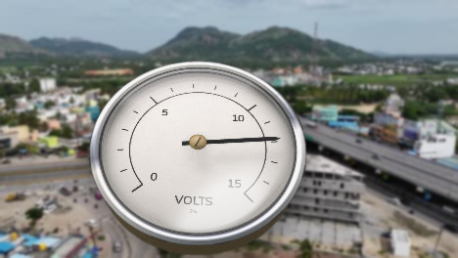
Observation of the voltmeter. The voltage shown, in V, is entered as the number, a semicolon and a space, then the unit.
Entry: 12; V
